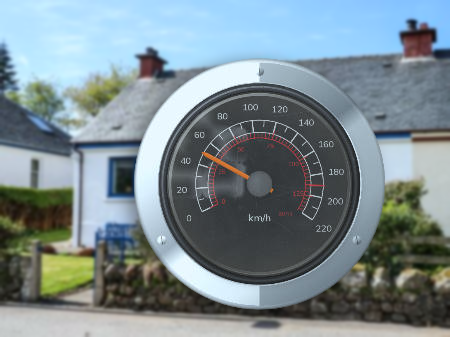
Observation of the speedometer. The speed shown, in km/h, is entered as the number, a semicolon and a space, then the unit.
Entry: 50; km/h
